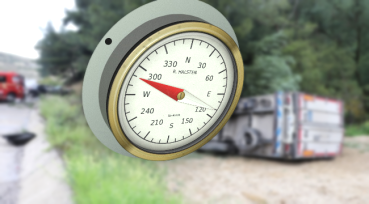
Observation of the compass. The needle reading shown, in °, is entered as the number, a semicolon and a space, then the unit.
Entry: 290; °
